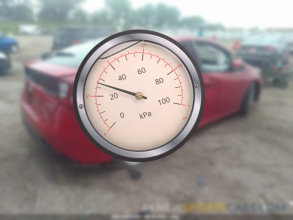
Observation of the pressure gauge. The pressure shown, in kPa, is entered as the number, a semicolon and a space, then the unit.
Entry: 27.5; kPa
